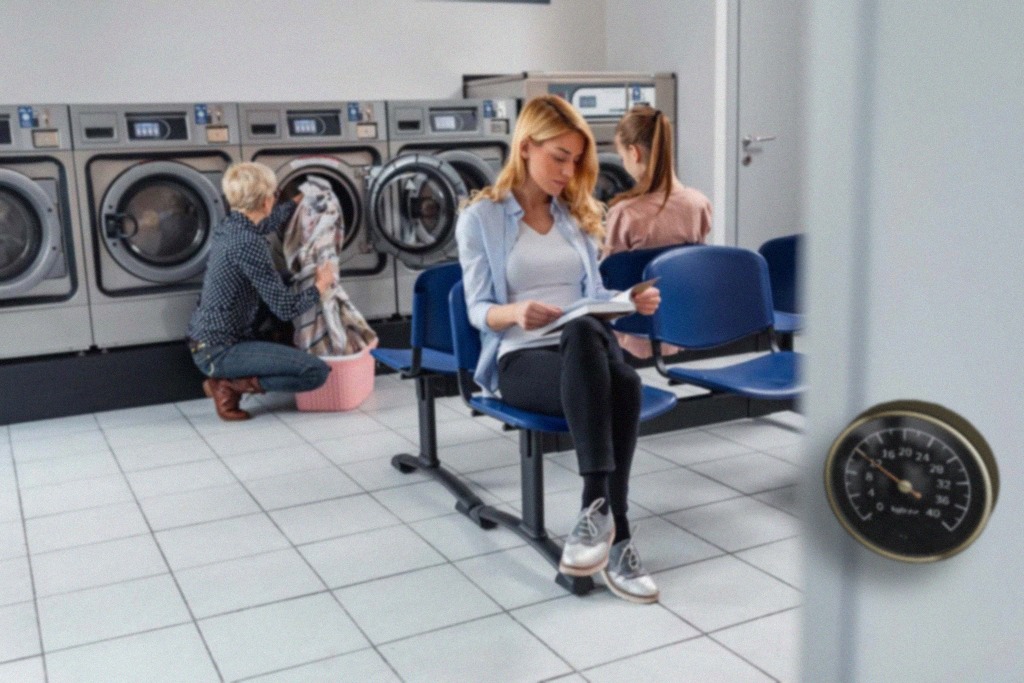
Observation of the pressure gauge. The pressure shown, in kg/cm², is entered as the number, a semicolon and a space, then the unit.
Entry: 12; kg/cm²
